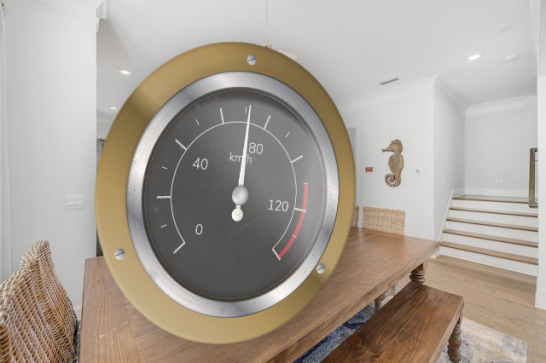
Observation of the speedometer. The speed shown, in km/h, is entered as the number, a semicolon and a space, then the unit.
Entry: 70; km/h
